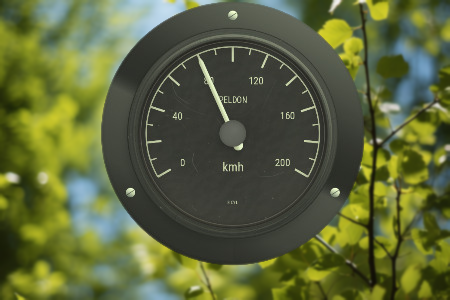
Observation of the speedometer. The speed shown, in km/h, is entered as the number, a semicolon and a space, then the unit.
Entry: 80; km/h
